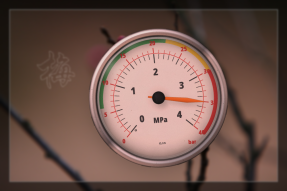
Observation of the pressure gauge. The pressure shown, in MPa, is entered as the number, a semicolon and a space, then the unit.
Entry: 3.5; MPa
